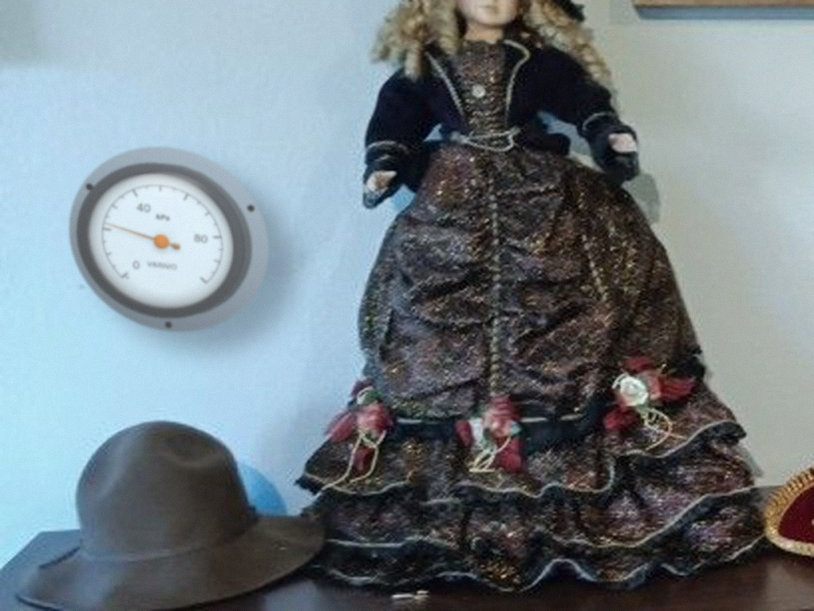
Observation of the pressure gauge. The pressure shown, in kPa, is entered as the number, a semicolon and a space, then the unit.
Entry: 22.5; kPa
